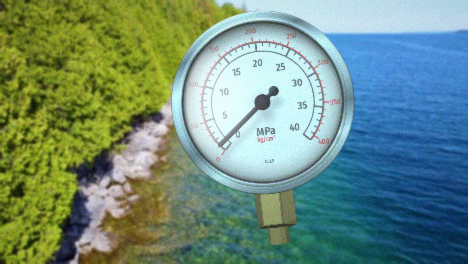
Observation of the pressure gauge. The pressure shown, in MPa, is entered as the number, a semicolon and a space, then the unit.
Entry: 1; MPa
